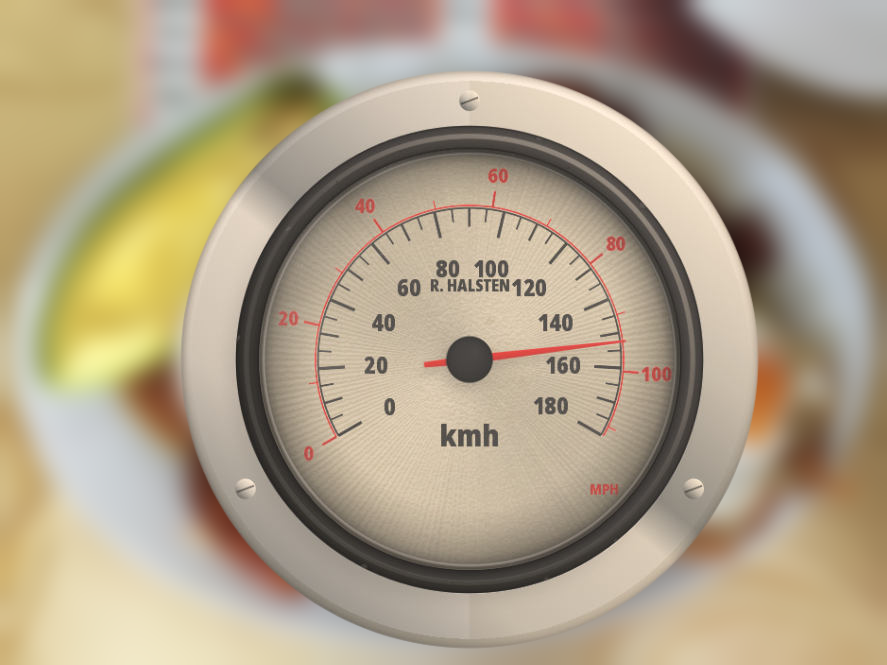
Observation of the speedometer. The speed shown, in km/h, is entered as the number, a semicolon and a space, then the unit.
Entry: 152.5; km/h
